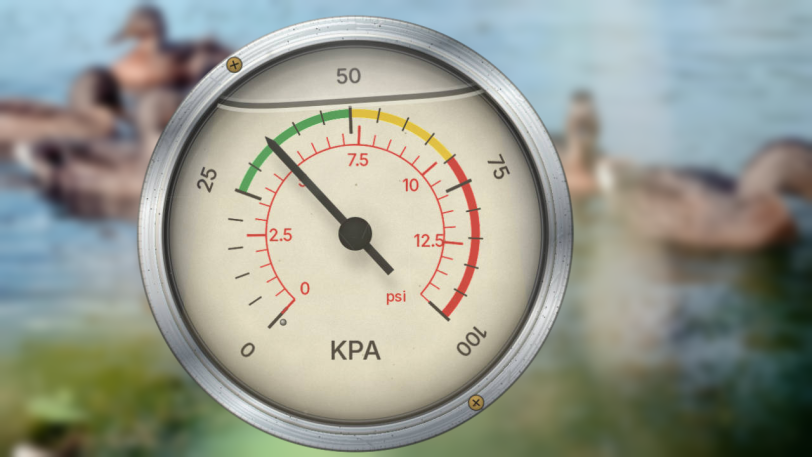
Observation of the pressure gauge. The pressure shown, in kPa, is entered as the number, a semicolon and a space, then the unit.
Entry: 35; kPa
